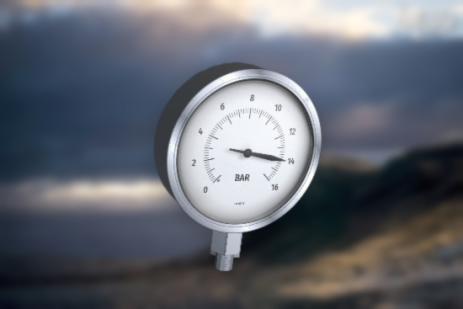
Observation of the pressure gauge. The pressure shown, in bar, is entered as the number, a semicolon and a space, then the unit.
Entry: 14; bar
